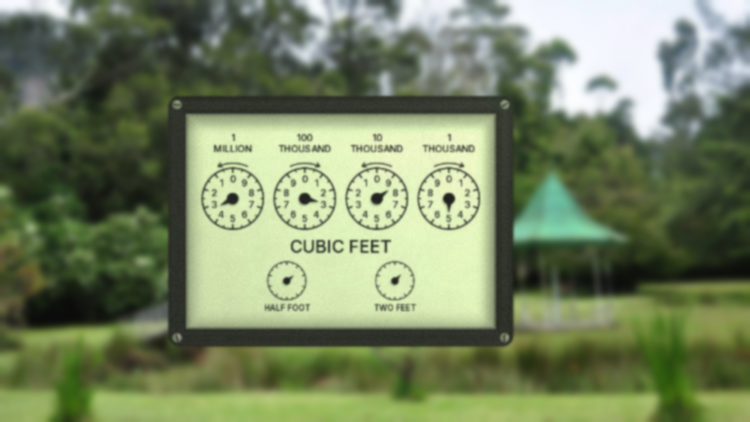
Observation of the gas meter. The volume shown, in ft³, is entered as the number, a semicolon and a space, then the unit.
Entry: 328500; ft³
